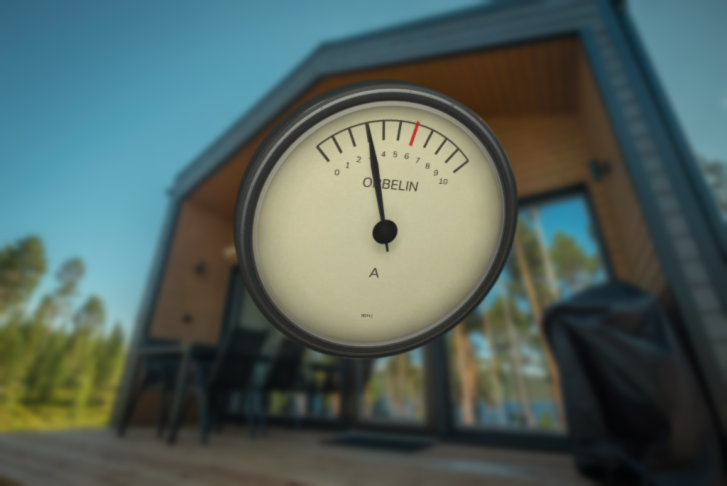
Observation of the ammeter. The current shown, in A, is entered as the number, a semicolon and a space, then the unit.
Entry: 3; A
